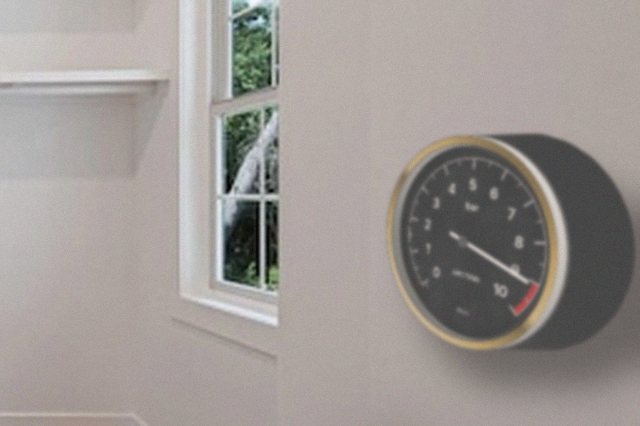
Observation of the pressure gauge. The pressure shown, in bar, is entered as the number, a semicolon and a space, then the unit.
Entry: 9; bar
